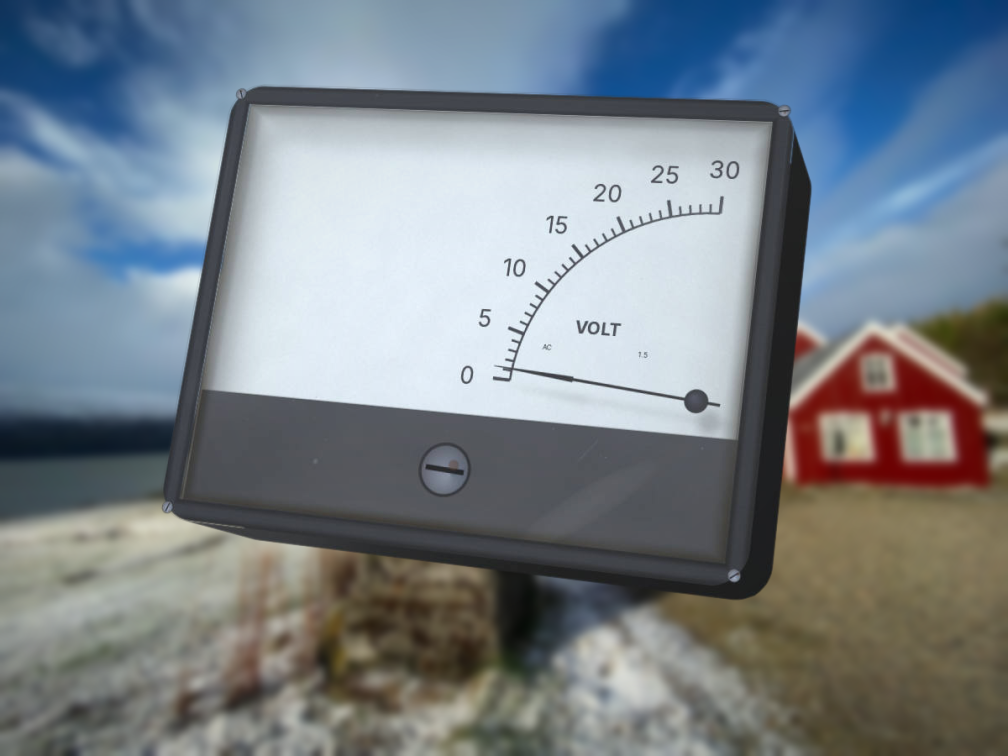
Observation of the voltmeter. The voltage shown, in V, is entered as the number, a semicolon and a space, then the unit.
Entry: 1; V
